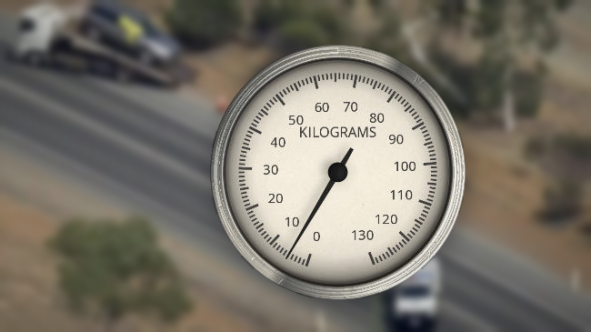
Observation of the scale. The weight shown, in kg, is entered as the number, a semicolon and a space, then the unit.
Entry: 5; kg
